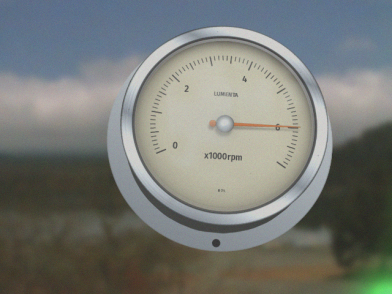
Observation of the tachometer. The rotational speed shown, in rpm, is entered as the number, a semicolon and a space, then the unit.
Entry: 6000; rpm
